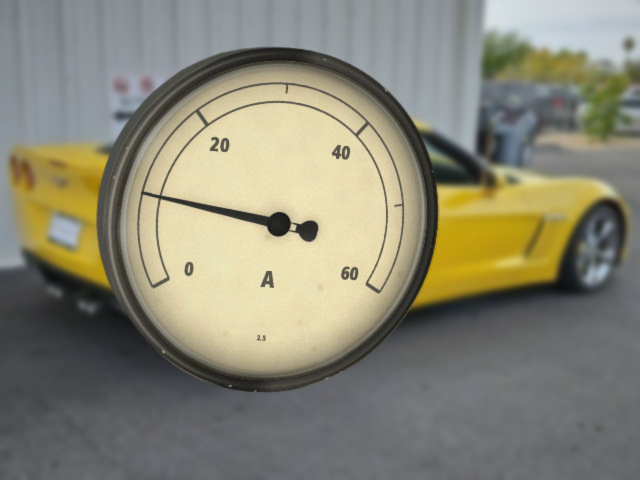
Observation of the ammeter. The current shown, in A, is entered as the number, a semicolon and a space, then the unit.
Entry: 10; A
